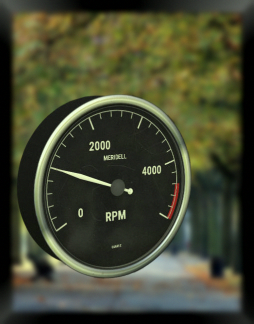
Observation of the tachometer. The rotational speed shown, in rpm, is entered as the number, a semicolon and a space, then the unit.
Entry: 1000; rpm
